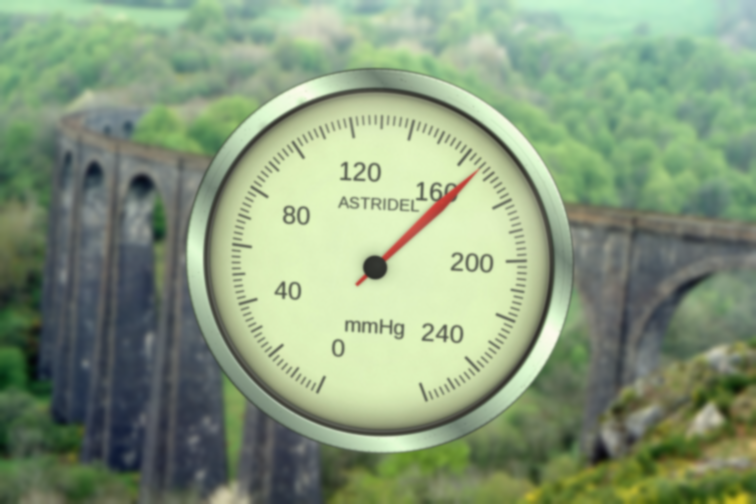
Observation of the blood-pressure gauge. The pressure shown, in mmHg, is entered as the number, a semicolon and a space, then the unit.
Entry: 166; mmHg
